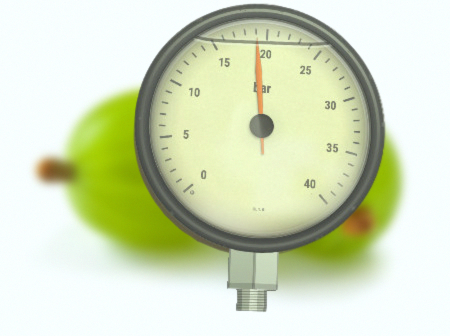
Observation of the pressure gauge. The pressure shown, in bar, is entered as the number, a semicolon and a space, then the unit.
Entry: 19; bar
